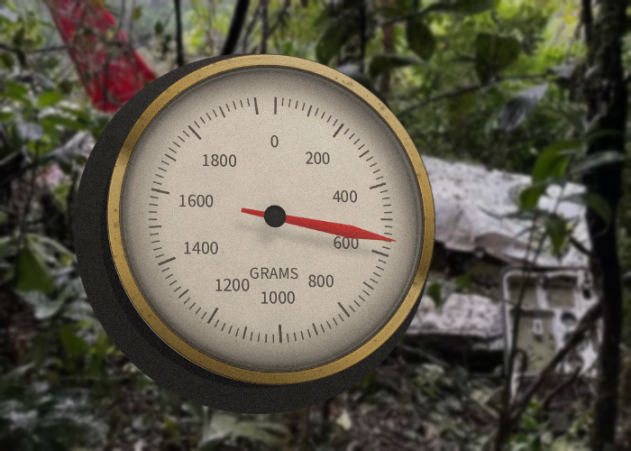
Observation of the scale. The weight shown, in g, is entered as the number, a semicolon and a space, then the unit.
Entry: 560; g
